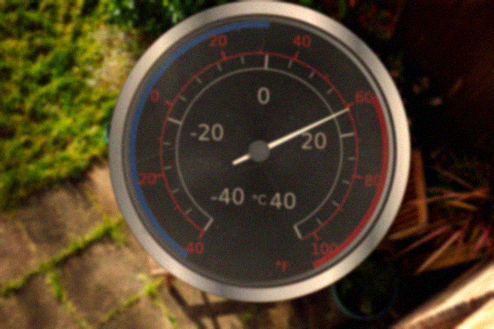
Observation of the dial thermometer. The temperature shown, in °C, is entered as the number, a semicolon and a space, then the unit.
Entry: 16; °C
